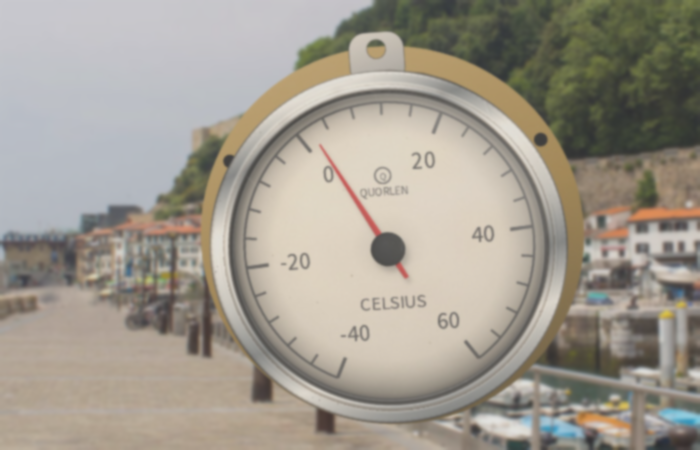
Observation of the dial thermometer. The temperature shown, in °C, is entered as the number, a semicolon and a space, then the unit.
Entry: 2; °C
